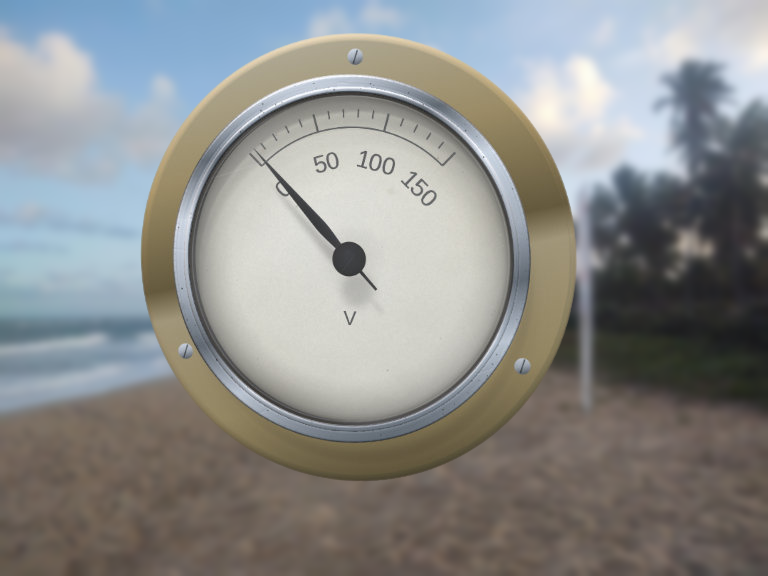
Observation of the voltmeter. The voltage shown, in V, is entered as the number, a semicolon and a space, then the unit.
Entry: 5; V
